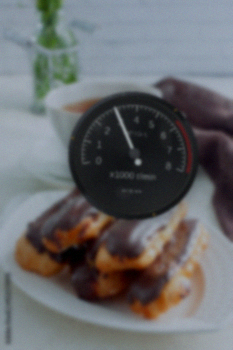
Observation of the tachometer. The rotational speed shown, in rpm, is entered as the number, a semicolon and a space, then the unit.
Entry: 3000; rpm
